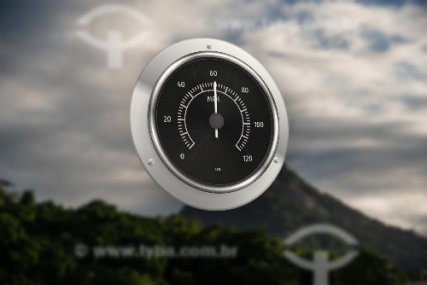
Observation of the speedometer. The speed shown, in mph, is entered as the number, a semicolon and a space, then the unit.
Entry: 60; mph
